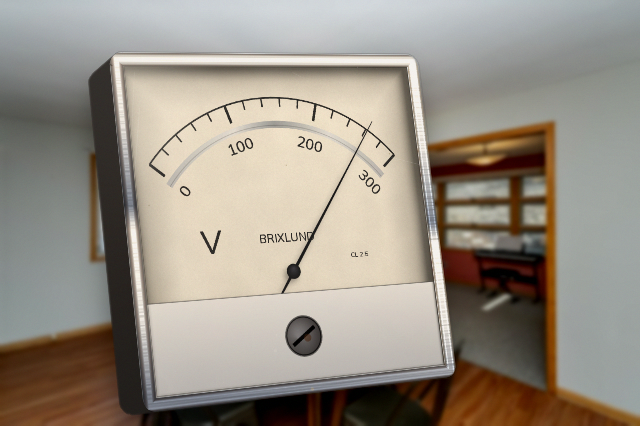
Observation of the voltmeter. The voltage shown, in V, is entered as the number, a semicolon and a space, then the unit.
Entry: 260; V
